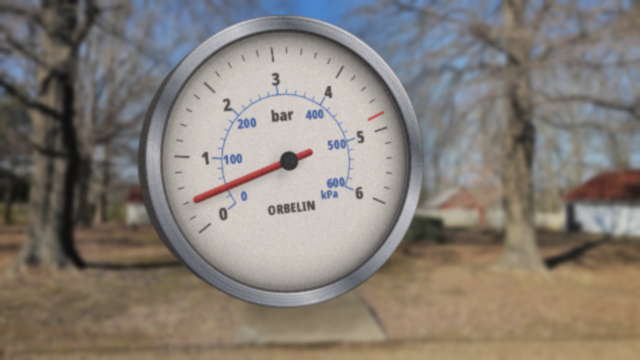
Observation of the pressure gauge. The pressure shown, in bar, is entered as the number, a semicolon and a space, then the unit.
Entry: 0.4; bar
